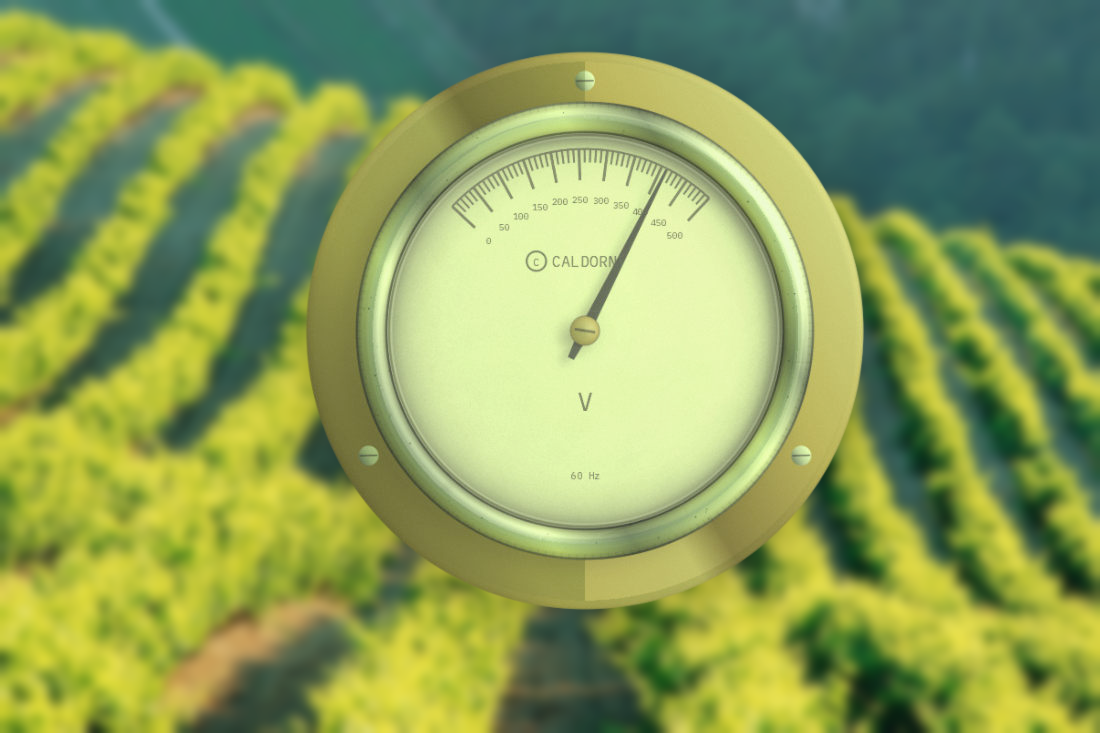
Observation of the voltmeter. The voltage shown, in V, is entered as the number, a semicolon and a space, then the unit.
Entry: 410; V
